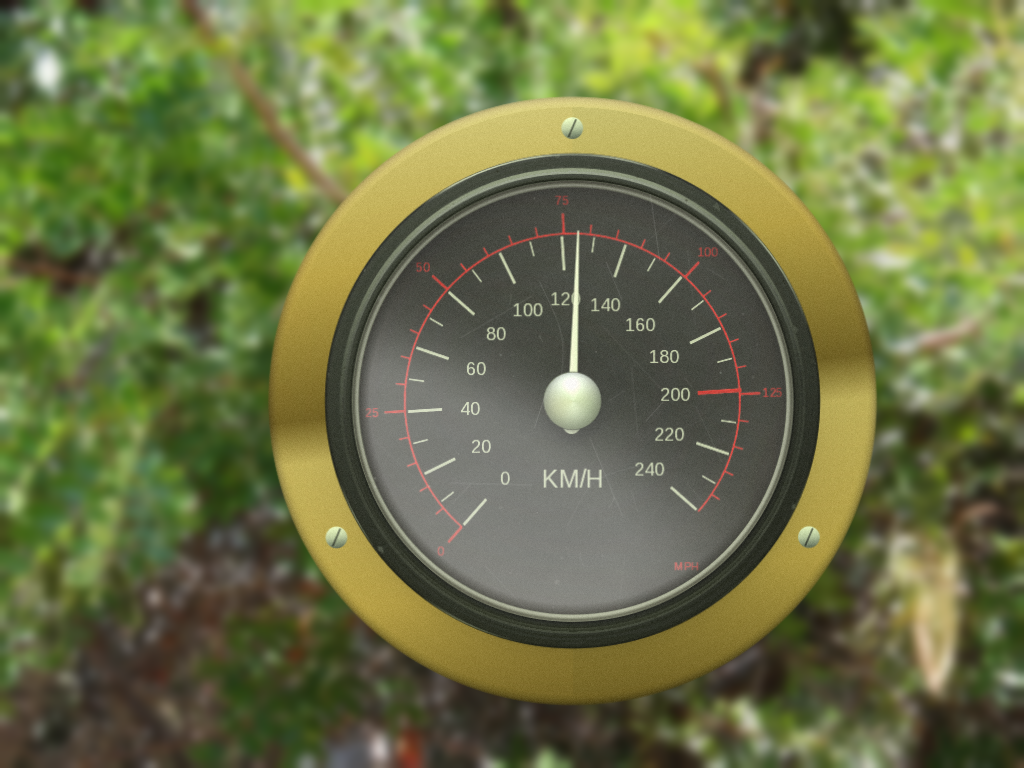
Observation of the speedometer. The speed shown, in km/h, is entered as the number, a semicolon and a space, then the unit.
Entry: 125; km/h
